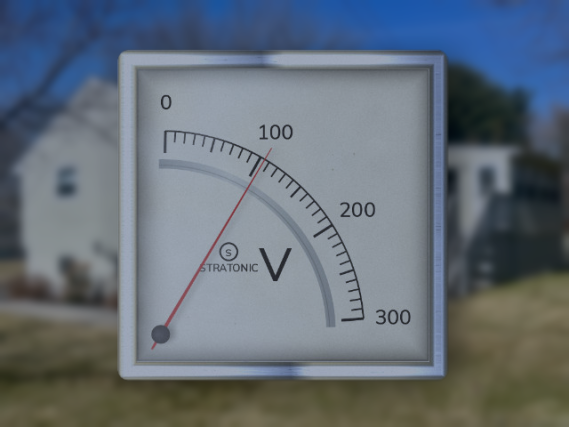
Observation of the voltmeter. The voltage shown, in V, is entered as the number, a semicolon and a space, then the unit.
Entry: 105; V
